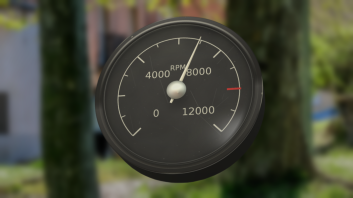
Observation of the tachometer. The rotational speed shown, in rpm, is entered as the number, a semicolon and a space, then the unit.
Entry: 7000; rpm
